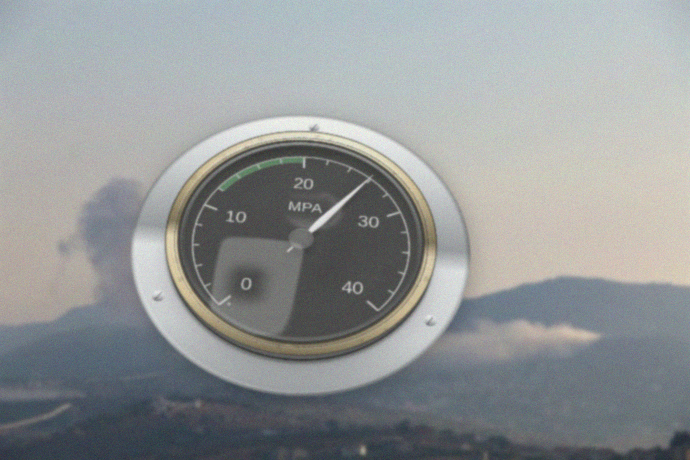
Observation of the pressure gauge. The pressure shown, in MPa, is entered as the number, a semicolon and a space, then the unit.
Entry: 26; MPa
